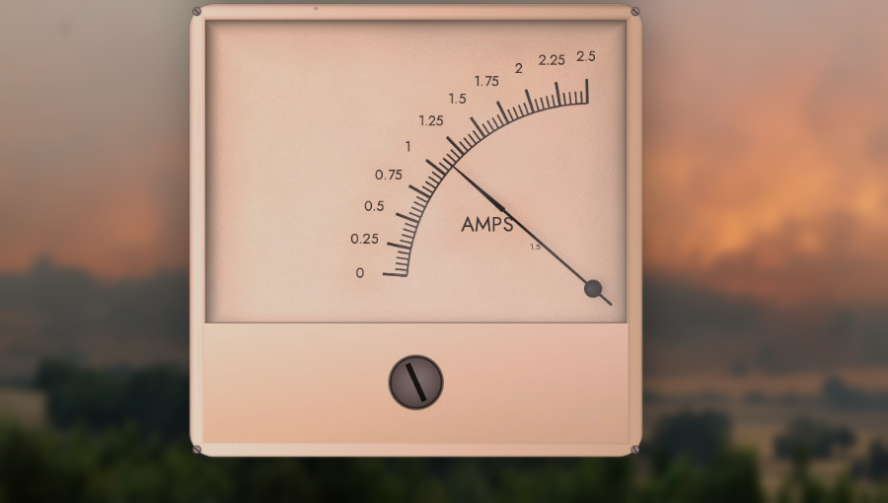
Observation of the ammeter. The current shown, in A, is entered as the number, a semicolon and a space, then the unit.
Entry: 1.1; A
